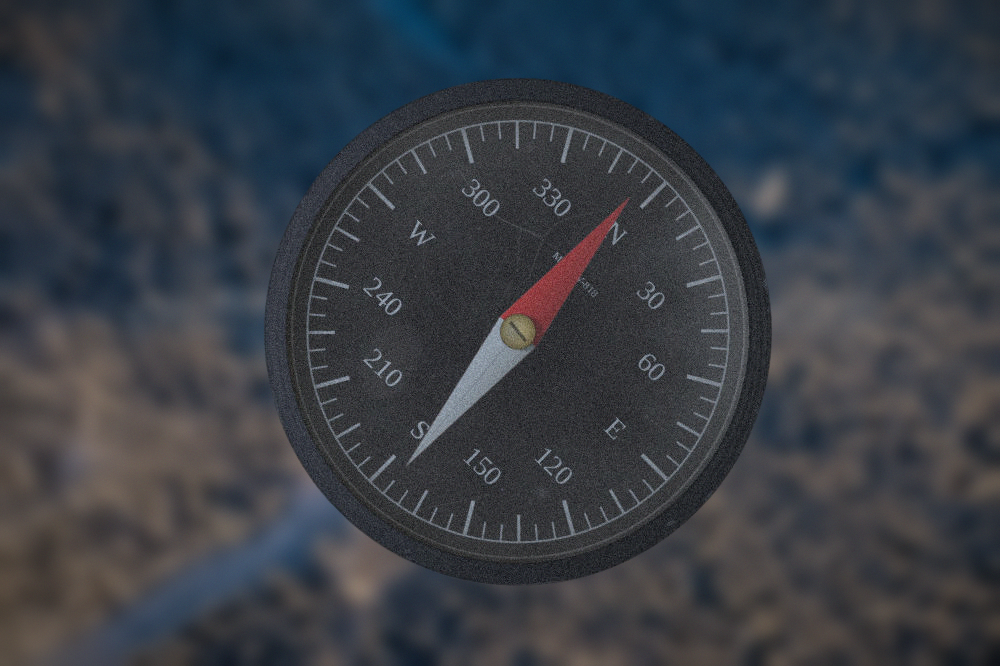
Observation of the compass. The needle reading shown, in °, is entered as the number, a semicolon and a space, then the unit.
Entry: 355; °
